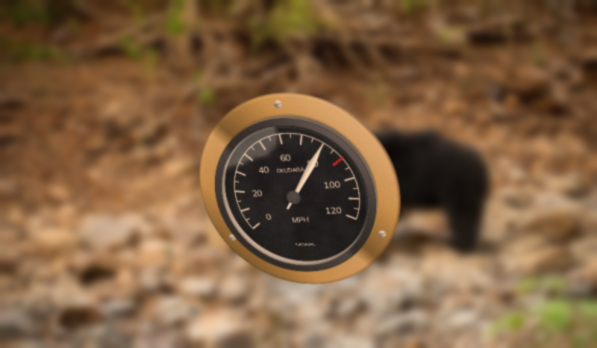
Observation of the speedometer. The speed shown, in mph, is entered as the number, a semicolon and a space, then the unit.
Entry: 80; mph
